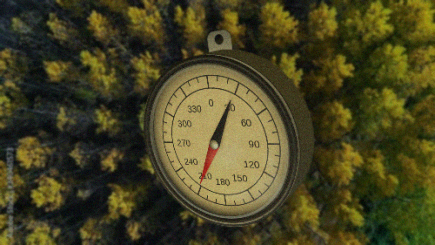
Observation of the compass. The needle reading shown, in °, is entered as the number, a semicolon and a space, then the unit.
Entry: 210; °
